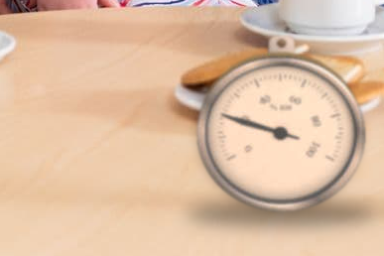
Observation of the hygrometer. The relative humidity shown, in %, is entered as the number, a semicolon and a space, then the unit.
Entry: 20; %
